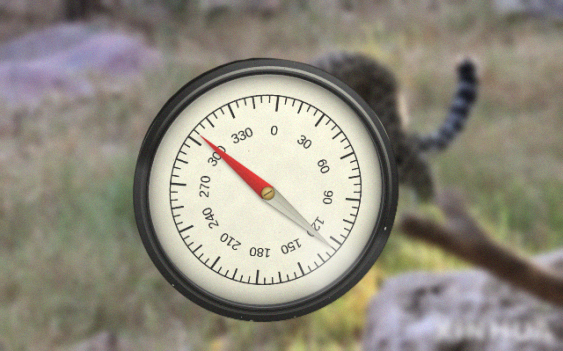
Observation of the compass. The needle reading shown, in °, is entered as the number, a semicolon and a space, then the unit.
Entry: 305; °
